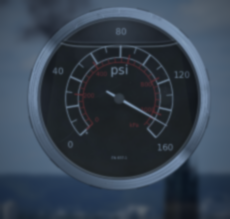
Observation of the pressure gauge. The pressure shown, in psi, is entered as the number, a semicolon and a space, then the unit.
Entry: 150; psi
